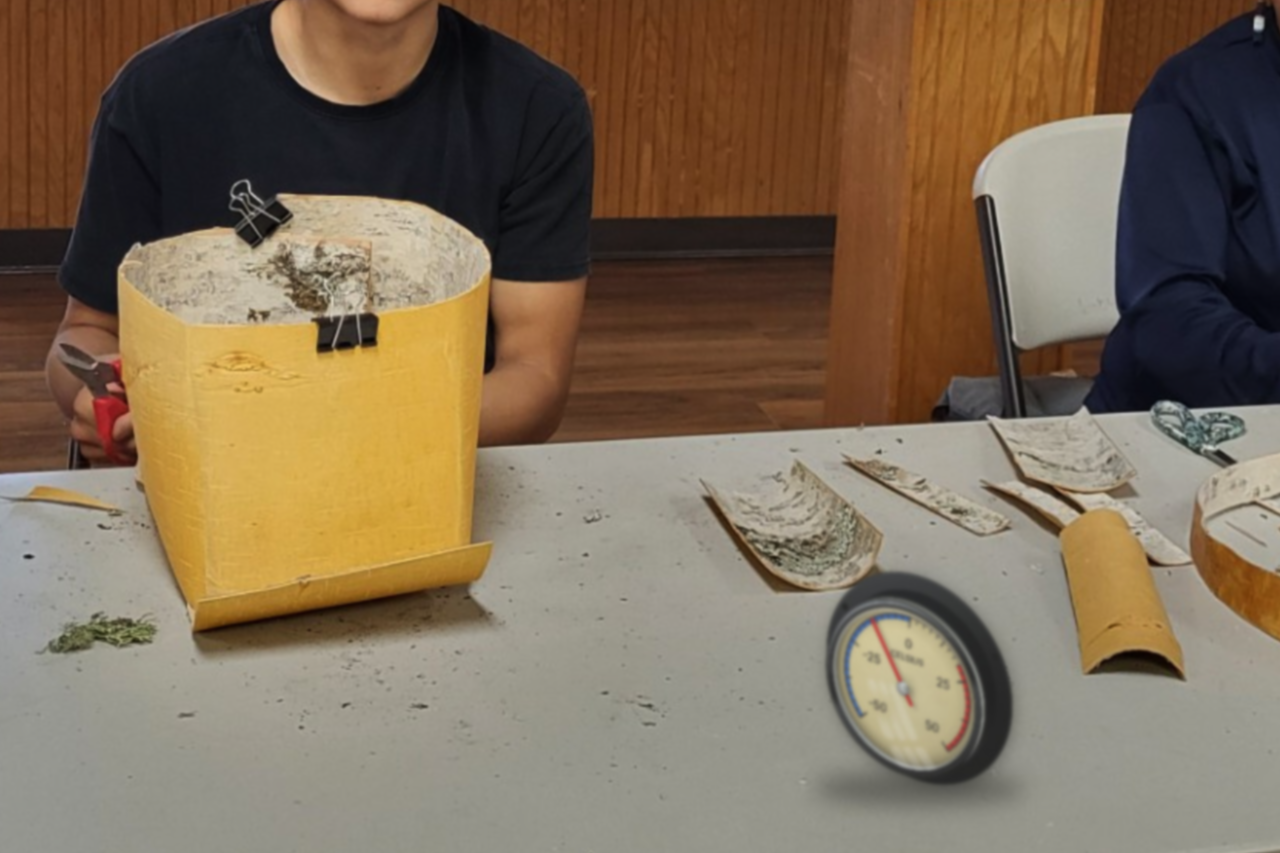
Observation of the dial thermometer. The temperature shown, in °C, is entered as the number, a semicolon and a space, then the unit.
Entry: -12.5; °C
